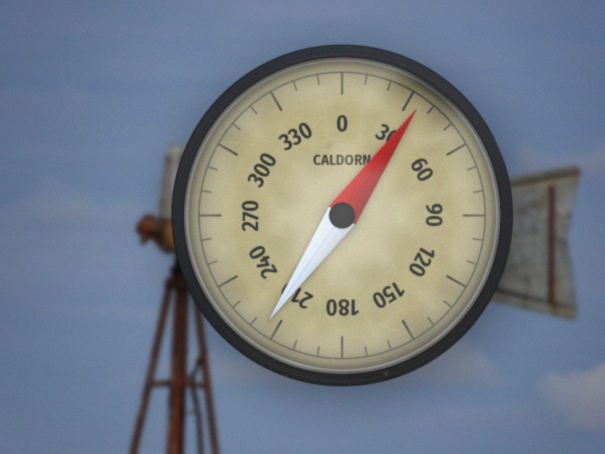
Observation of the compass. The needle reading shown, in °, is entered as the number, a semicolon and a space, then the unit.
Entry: 35; °
